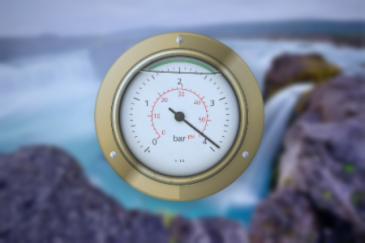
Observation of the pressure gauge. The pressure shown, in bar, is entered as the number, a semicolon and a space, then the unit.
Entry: 3.9; bar
